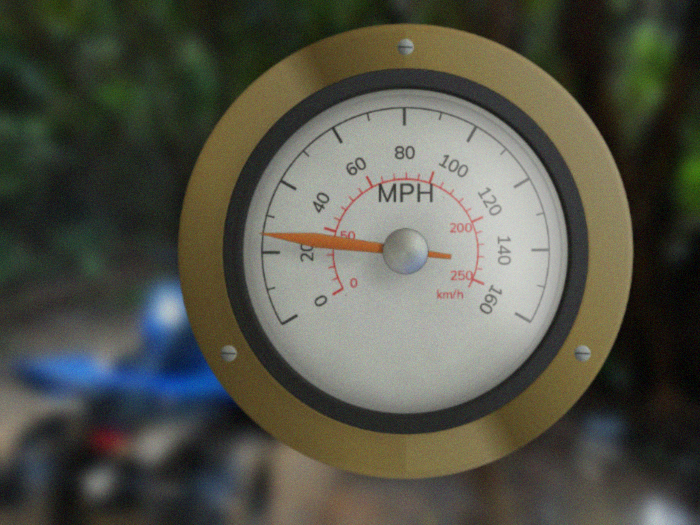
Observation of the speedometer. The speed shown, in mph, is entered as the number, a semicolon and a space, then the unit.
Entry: 25; mph
